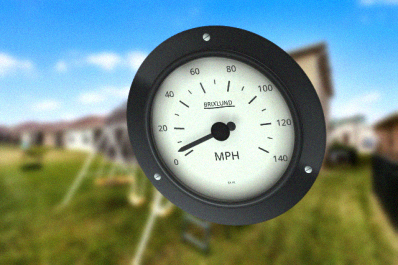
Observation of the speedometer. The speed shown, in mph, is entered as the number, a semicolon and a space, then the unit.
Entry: 5; mph
